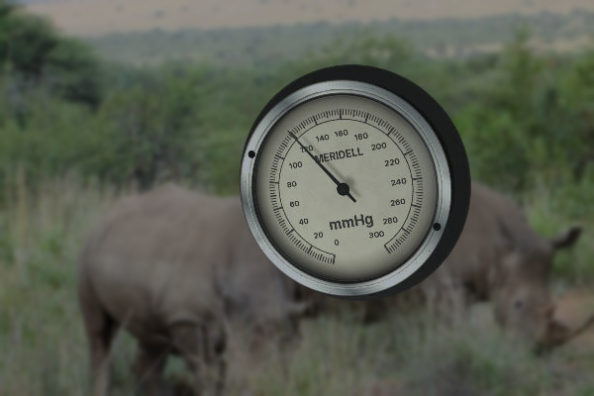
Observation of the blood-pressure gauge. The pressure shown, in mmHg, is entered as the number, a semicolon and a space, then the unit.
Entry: 120; mmHg
